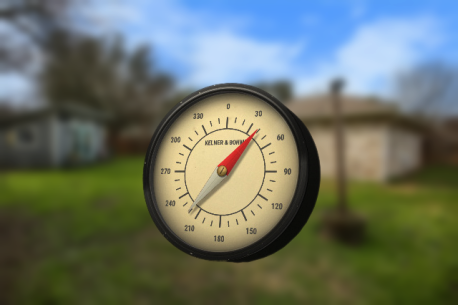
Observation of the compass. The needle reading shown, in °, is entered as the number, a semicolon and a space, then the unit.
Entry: 40; °
